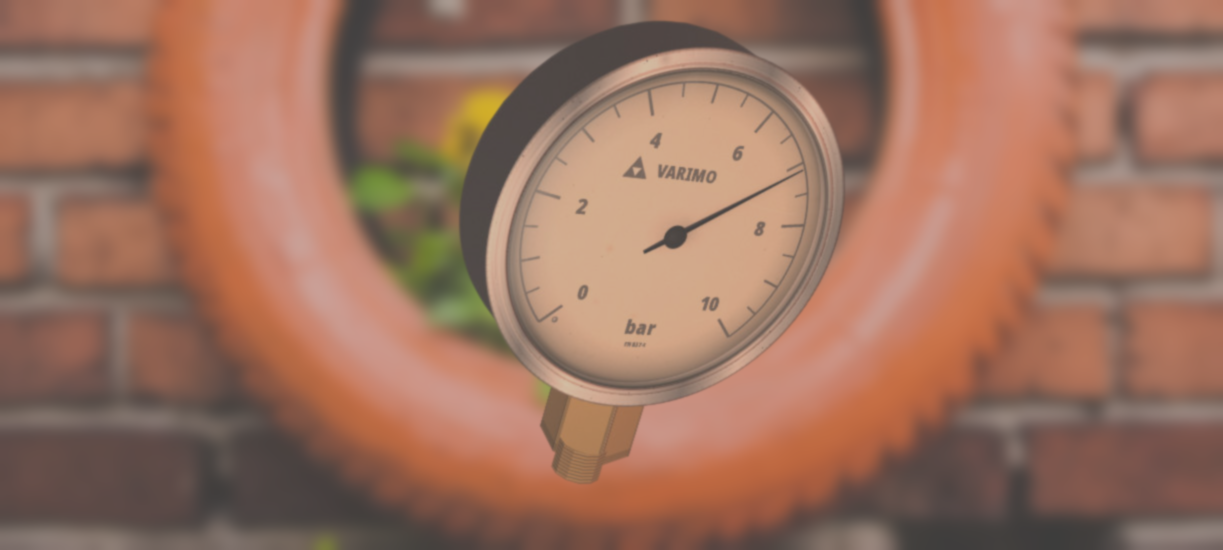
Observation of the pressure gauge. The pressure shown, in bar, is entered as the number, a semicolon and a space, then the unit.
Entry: 7; bar
